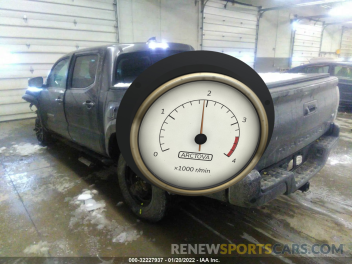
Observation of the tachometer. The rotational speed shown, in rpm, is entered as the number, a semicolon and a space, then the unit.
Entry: 1900; rpm
